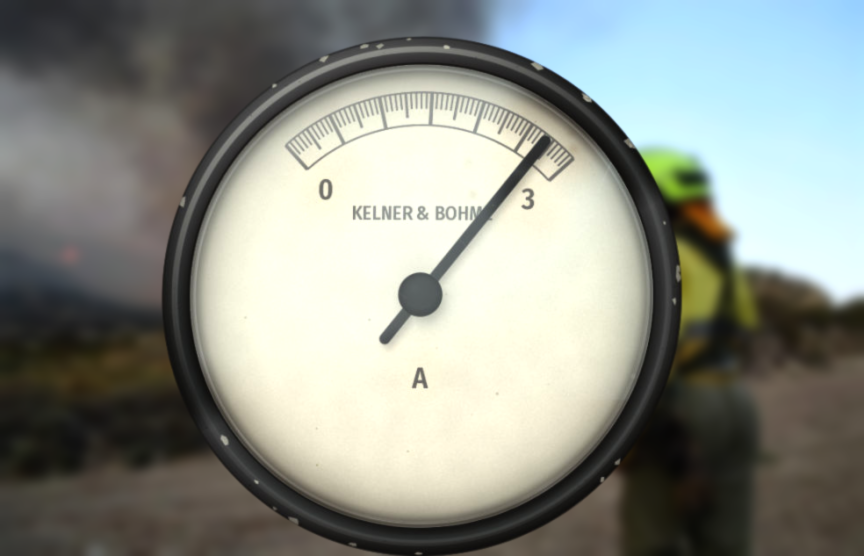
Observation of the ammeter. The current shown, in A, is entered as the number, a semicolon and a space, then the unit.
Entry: 2.7; A
